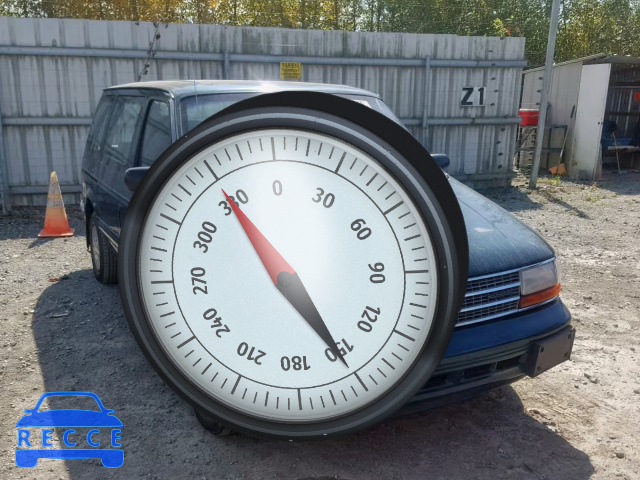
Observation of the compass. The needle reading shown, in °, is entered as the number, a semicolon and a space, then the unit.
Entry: 330; °
